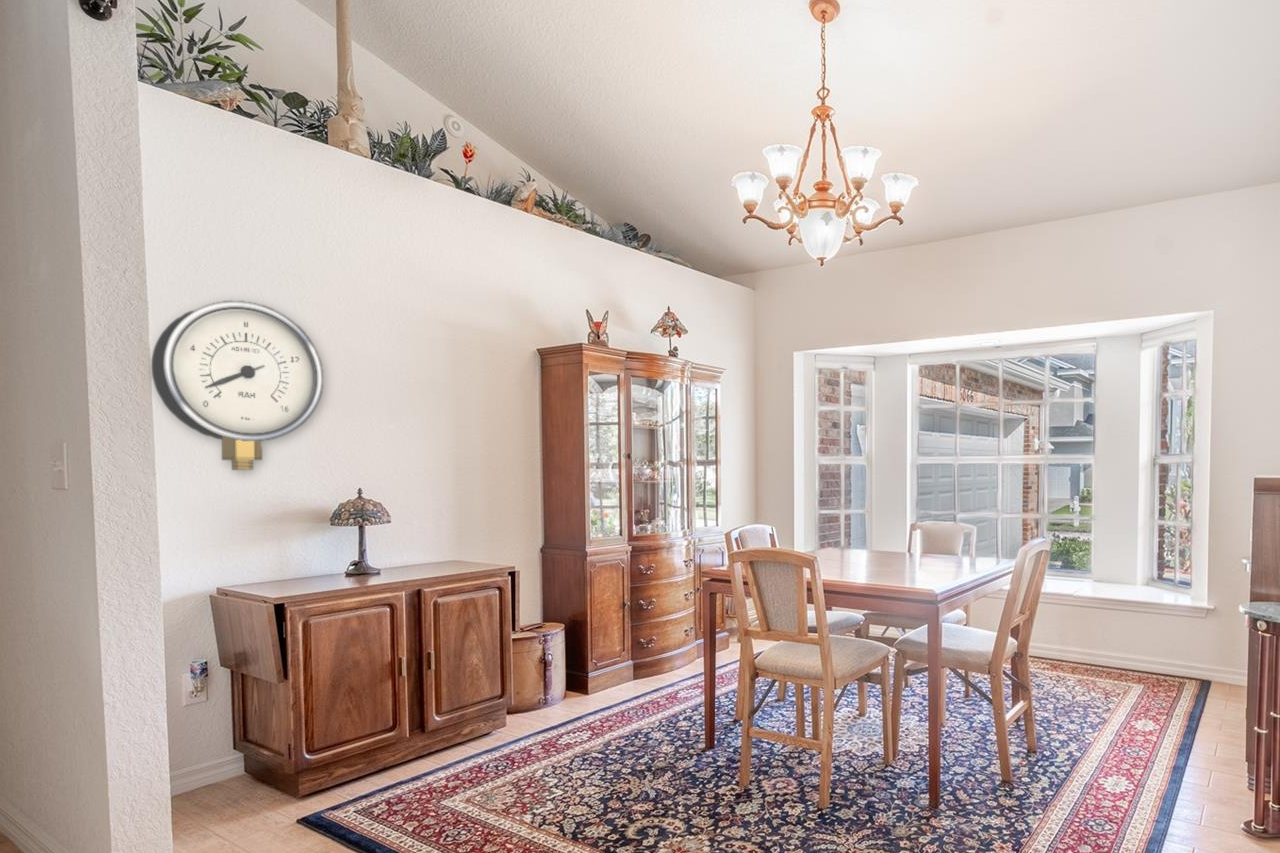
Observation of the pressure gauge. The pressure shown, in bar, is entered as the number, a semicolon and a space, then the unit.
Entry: 1; bar
